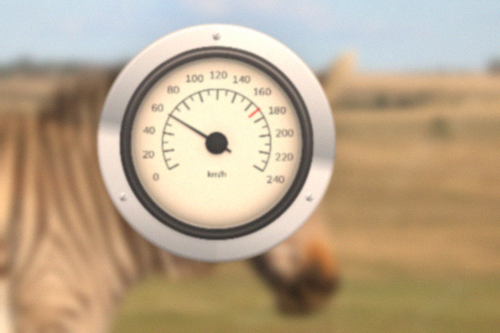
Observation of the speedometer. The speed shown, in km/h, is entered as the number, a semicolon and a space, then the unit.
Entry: 60; km/h
